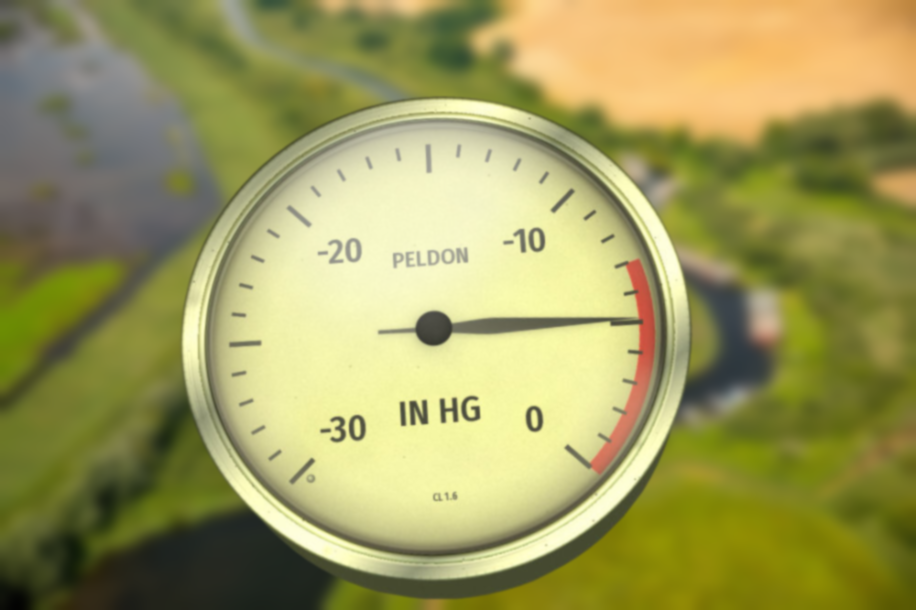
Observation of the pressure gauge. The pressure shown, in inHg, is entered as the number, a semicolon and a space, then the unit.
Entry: -5; inHg
